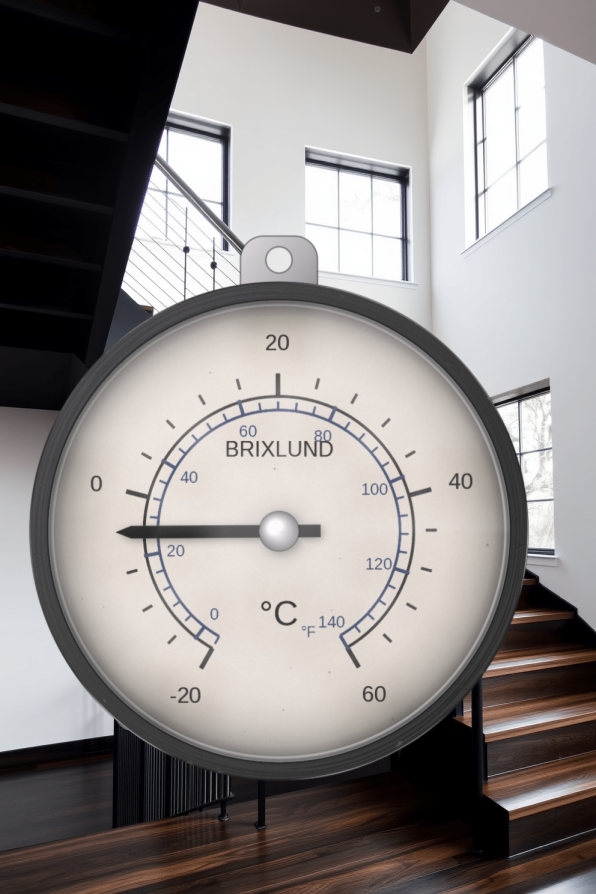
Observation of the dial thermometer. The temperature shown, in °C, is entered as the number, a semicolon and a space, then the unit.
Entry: -4; °C
